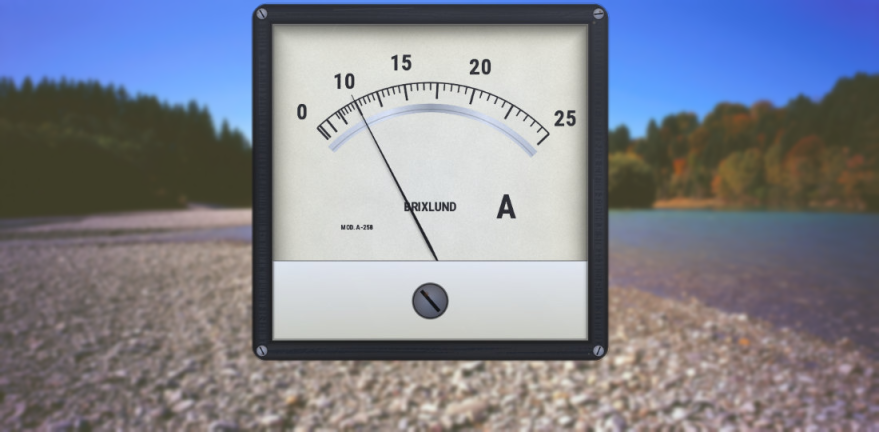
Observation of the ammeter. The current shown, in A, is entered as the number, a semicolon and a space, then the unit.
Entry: 10; A
